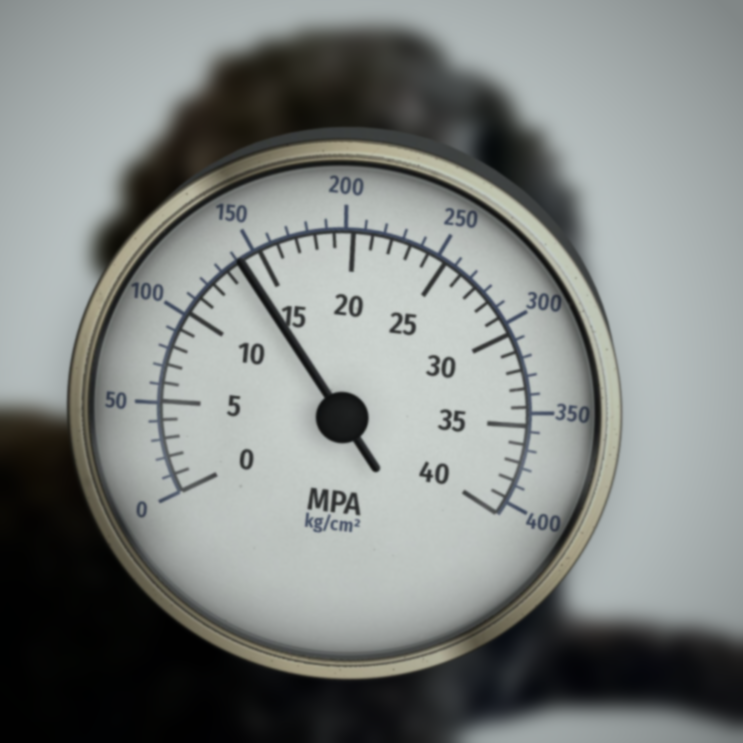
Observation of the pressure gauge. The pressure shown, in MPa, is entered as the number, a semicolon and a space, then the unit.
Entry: 14; MPa
